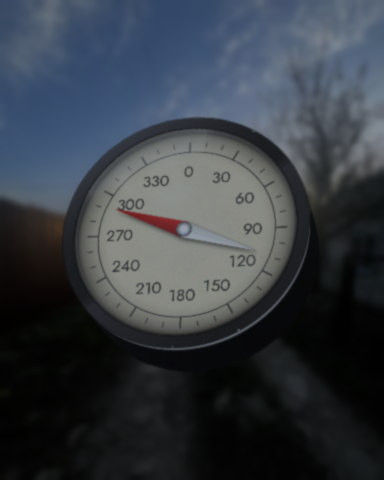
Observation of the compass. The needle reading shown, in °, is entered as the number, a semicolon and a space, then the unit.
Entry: 290; °
